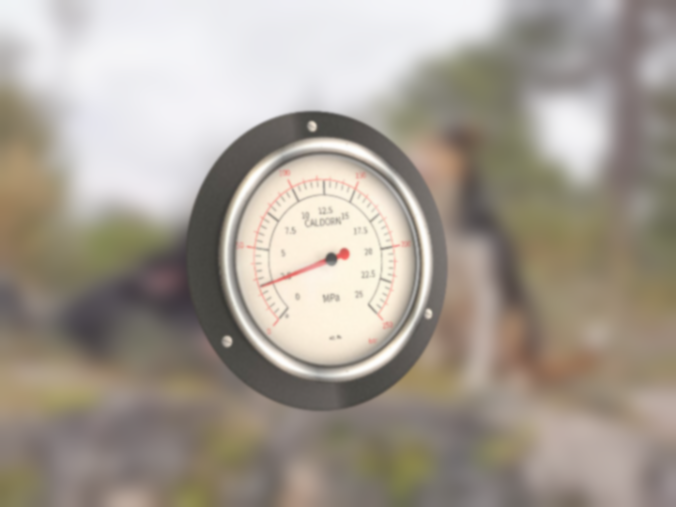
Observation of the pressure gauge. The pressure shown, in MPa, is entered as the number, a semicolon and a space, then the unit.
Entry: 2.5; MPa
